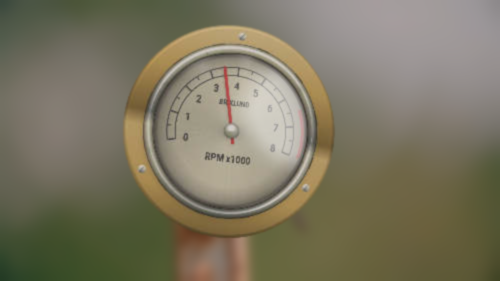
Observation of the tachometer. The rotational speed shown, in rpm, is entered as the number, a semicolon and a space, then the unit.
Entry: 3500; rpm
